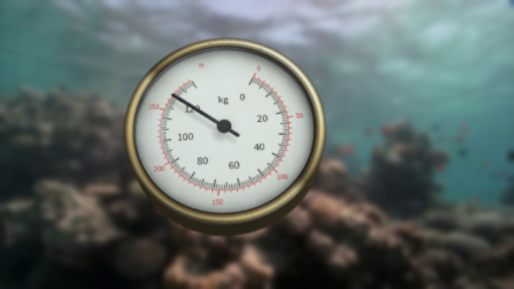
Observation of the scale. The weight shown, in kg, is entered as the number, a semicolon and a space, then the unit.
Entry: 120; kg
